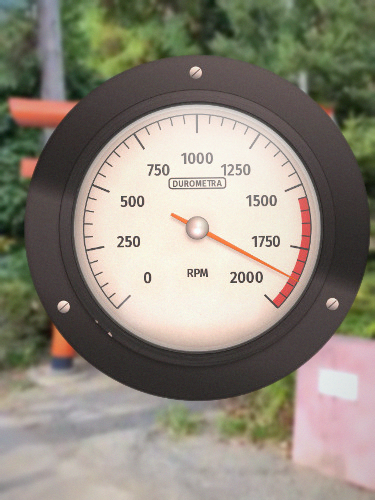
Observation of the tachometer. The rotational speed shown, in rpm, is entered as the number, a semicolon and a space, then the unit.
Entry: 1875; rpm
